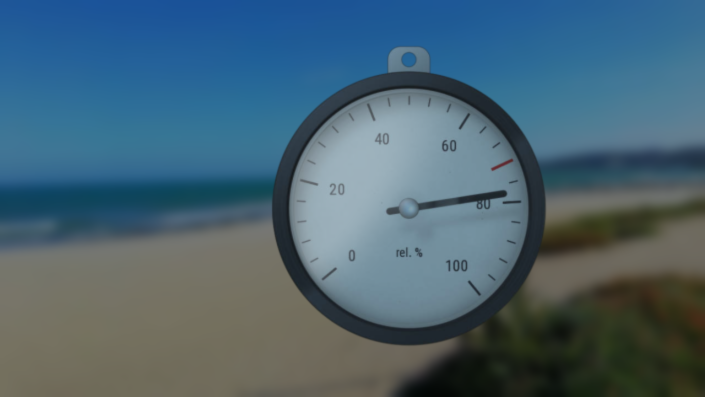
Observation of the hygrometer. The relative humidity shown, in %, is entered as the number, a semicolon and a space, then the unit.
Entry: 78; %
